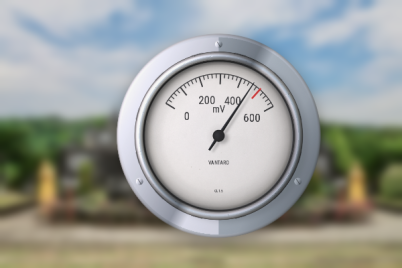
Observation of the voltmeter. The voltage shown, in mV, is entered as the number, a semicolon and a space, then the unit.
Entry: 460; mV
